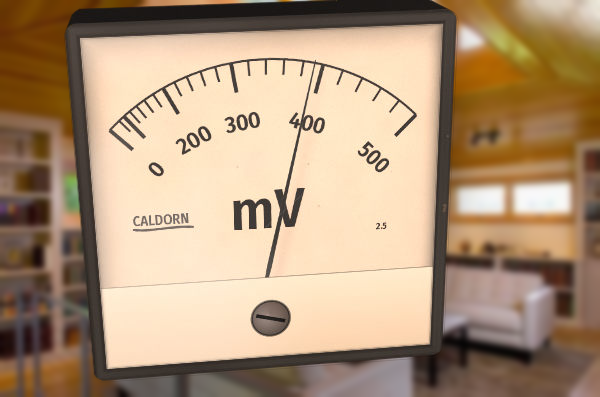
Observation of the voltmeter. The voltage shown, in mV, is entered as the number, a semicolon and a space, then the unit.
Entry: 390; mV
